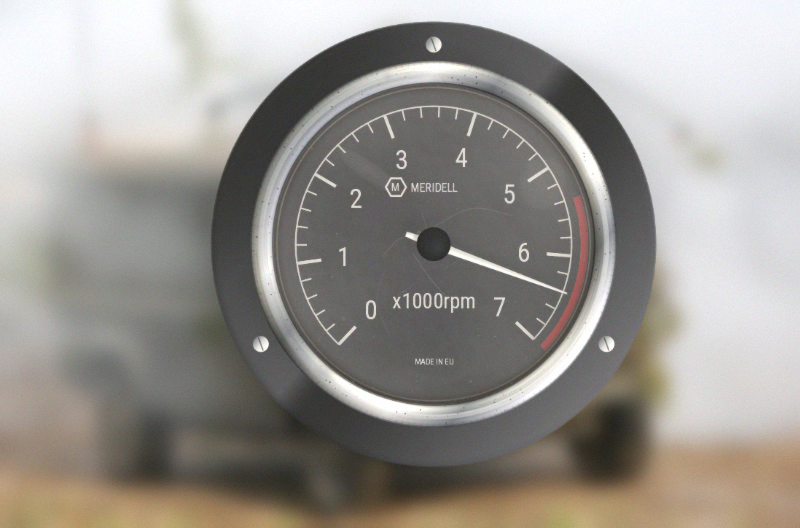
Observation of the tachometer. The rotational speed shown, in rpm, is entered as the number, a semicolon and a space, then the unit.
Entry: 6400; rpm
